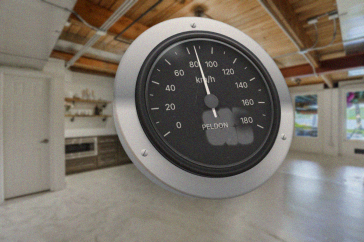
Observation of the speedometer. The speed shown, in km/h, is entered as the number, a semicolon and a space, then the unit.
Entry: 85; km/h
